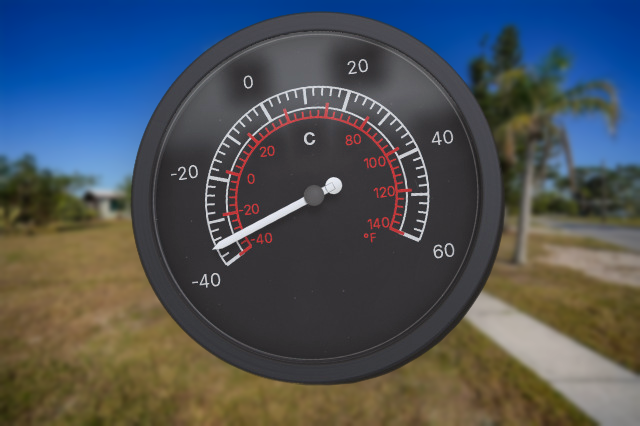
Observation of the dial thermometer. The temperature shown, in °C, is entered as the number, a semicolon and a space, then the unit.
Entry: -36; °C
